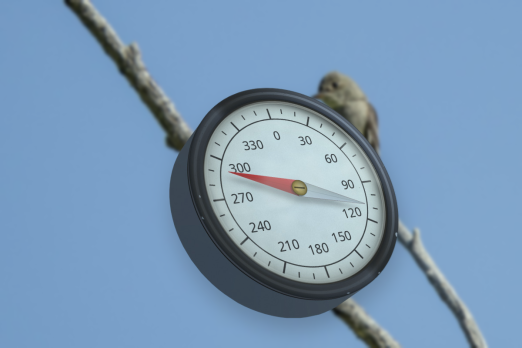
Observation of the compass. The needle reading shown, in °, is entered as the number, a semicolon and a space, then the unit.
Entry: 290; °
